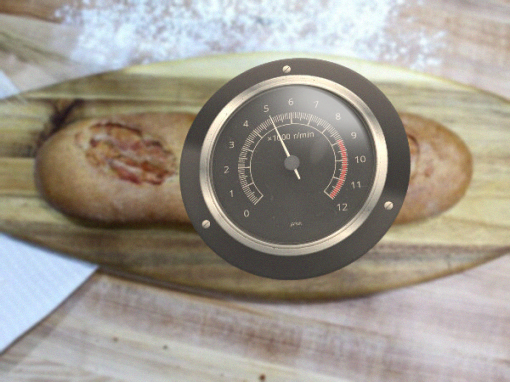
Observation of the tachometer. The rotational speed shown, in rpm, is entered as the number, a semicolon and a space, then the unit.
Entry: 5000; rpm
